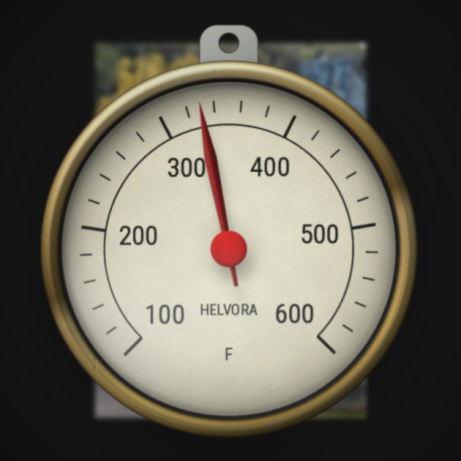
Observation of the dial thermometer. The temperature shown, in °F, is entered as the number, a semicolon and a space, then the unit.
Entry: 330; °F
